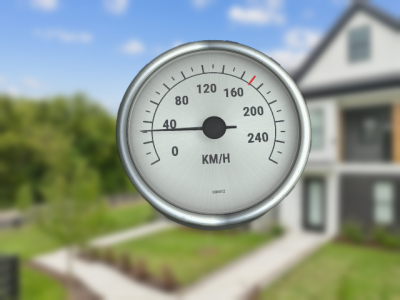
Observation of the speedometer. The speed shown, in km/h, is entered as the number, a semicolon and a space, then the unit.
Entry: 30; km/h
